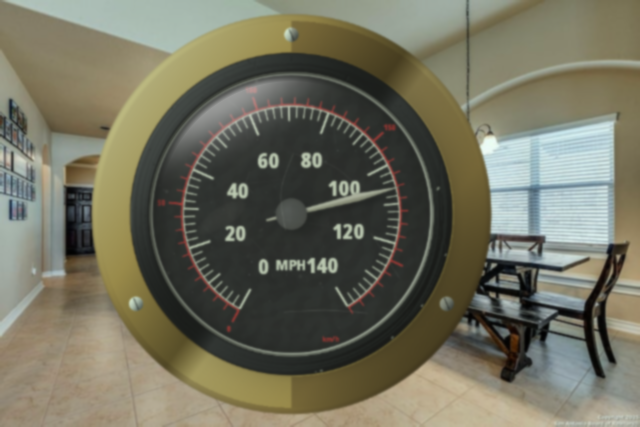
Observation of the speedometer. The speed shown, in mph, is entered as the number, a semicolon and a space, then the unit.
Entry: 106; mph
